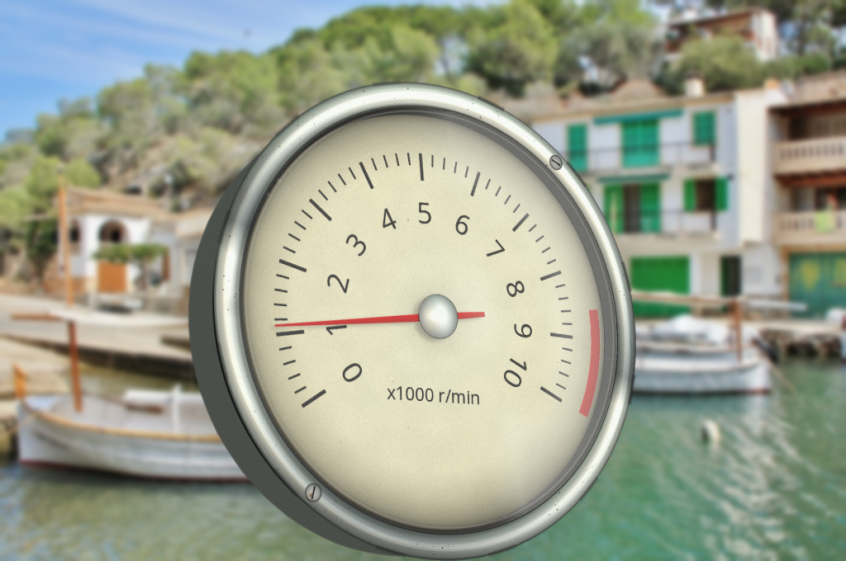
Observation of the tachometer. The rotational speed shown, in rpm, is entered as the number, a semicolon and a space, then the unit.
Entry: 1100; rpm
